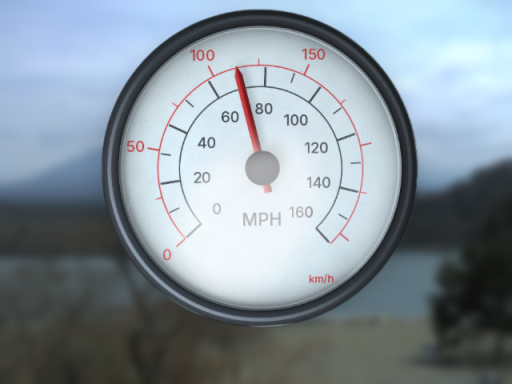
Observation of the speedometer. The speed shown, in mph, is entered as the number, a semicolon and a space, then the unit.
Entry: 70; mph
